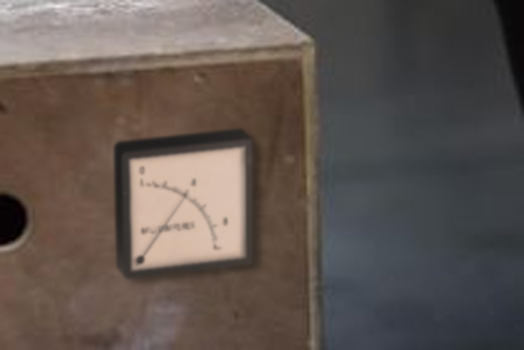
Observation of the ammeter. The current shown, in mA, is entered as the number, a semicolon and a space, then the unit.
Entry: 4; mA
